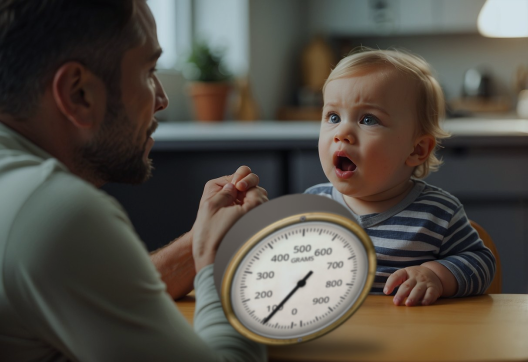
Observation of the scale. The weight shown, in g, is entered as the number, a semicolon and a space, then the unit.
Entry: 100; g
